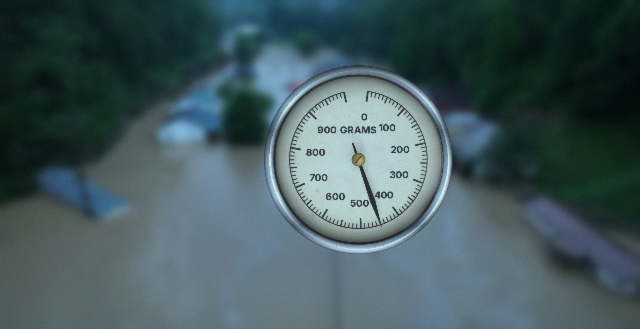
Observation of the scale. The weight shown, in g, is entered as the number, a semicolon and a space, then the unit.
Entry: 450; g
